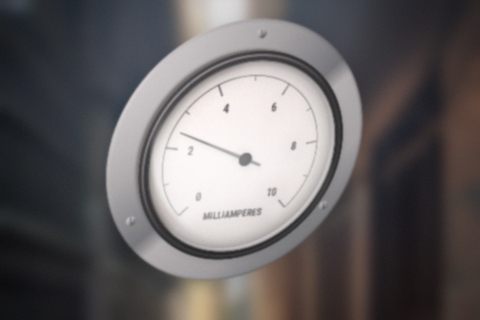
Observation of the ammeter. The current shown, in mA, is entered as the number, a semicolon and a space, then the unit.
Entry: 2.5; mA
